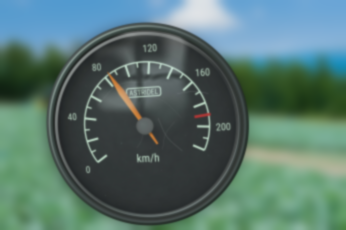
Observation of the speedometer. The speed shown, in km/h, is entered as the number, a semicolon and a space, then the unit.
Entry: 85; km/h
